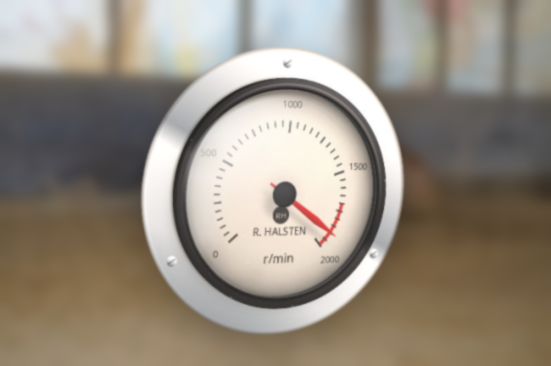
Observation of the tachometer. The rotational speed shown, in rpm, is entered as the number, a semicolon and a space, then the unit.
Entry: 1900; rpm
